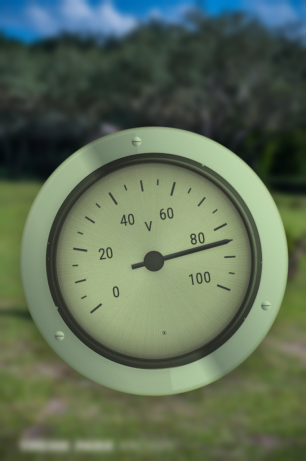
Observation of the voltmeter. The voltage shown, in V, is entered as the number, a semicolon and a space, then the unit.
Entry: 85; V
